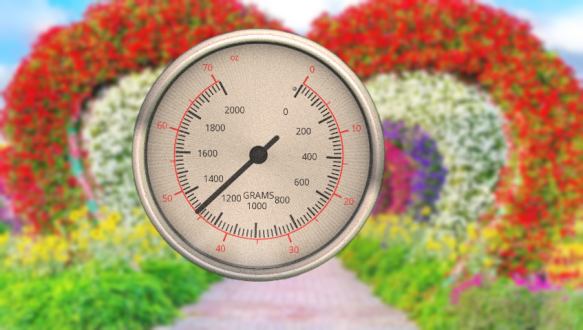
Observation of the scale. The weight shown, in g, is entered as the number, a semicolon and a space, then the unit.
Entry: 1300; g
